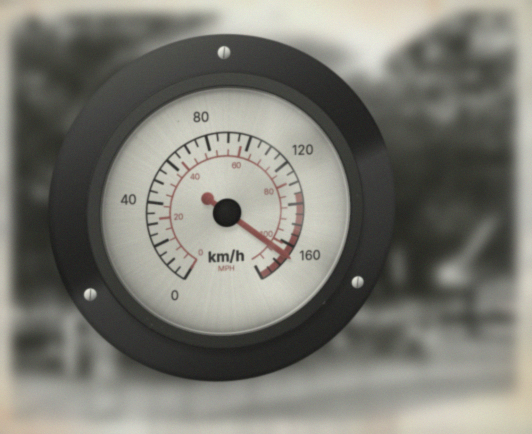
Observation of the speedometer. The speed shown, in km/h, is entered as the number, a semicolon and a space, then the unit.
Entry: 165; km/h
